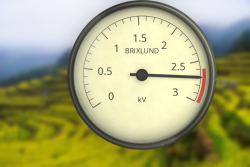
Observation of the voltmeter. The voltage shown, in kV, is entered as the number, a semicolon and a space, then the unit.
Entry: 2.7; kV
